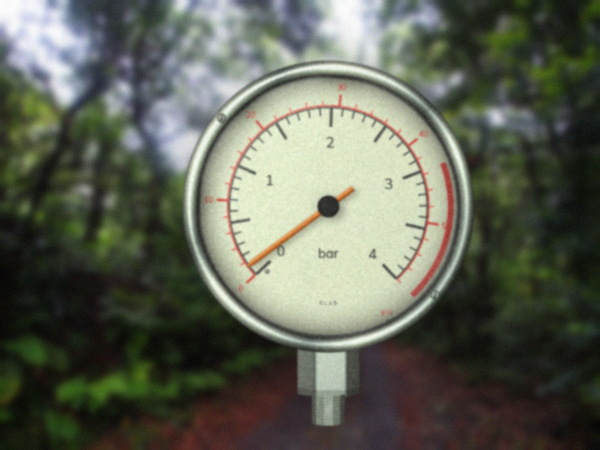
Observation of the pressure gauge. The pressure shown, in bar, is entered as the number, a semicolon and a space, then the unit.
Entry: 0.1; bar
